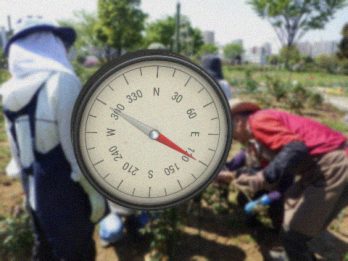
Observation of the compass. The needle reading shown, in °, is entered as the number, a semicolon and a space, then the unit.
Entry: 120; °
